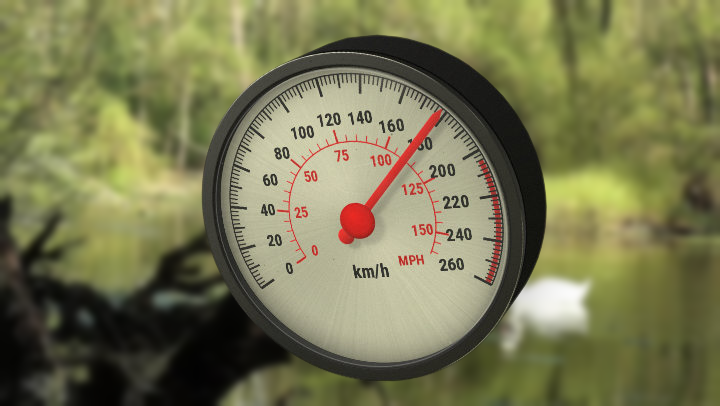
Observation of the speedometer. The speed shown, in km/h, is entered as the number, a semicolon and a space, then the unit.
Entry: 178; km/h
